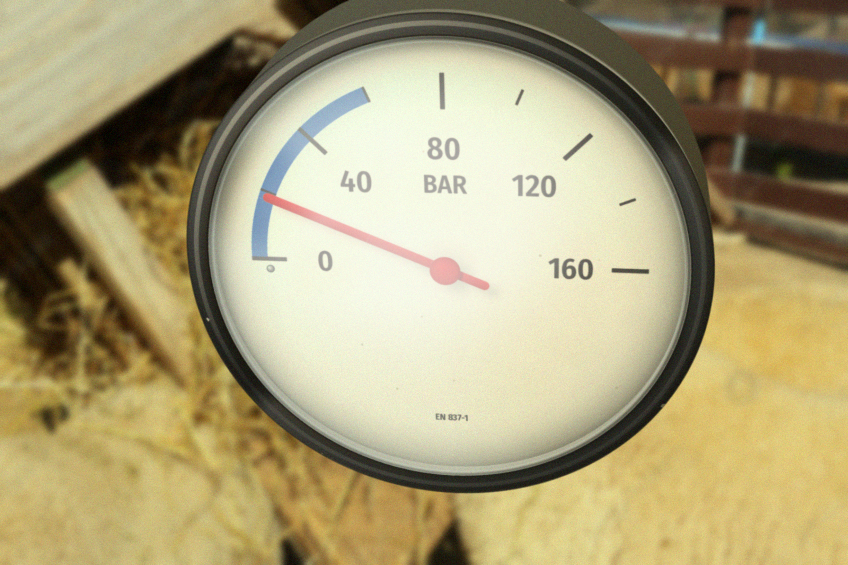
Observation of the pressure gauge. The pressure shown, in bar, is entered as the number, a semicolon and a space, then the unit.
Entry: 20; bar
